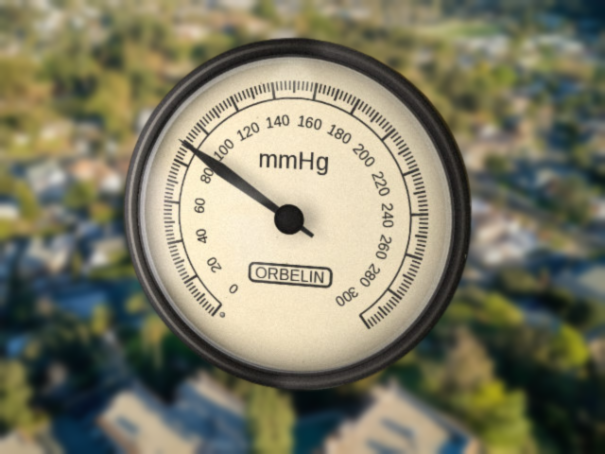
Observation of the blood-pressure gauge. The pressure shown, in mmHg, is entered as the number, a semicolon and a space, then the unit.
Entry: 90; mmHg
